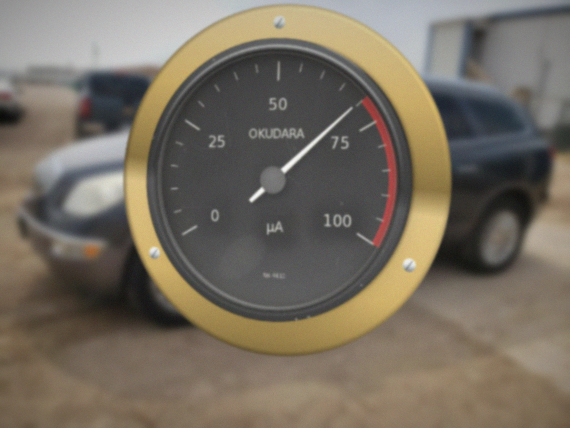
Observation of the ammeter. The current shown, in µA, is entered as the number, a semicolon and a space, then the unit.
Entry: 70; µA
